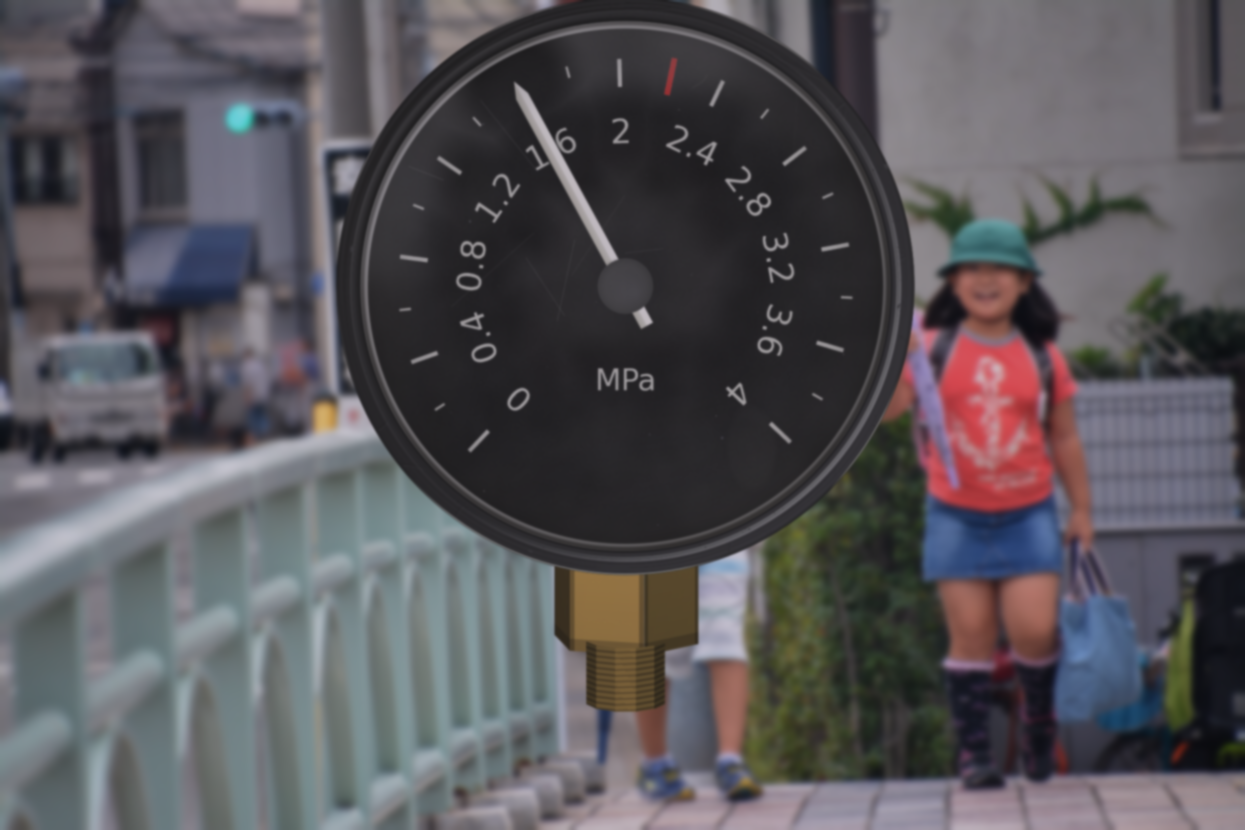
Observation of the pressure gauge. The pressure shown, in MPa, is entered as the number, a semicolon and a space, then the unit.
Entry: 1.6; MPa
